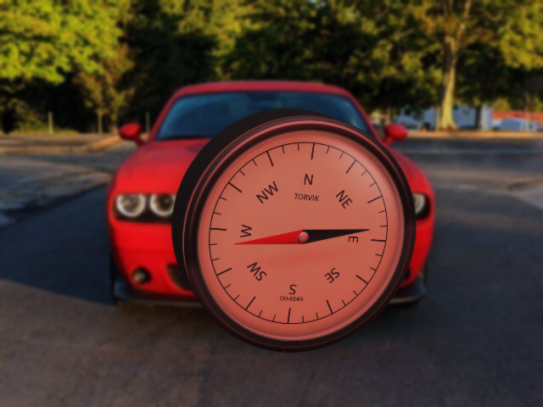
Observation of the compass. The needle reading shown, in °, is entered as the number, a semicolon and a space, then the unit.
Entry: 260; °
